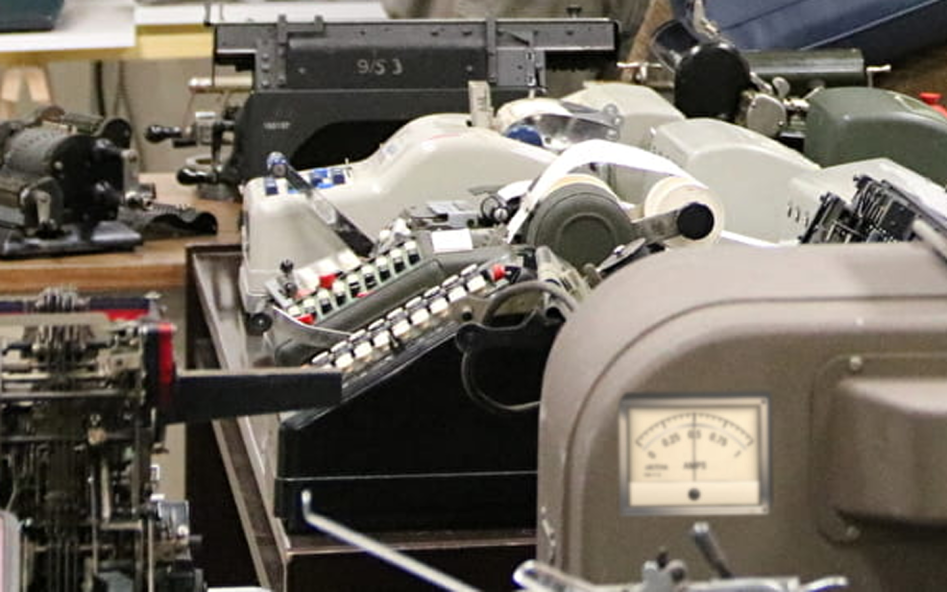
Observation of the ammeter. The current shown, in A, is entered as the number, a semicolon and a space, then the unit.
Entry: 0.5; A
